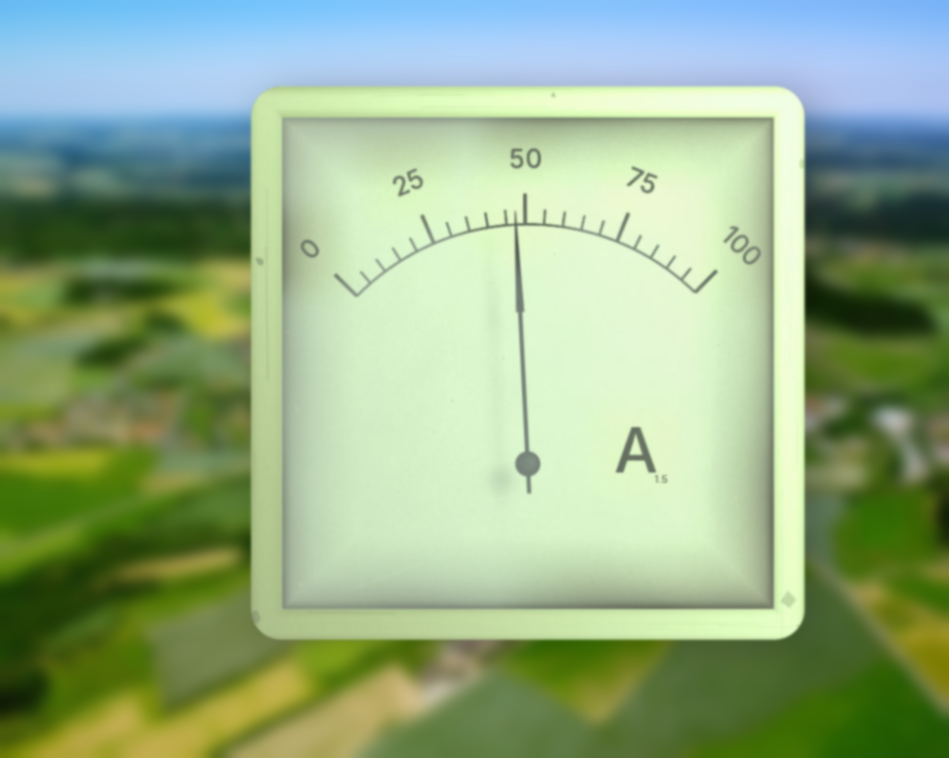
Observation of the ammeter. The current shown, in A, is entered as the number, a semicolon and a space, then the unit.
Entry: 47.5; A
